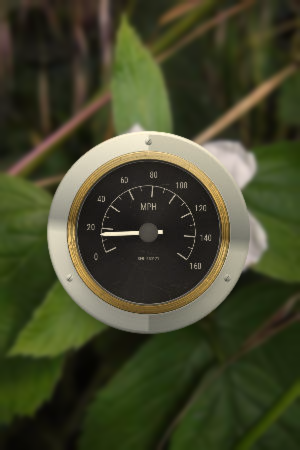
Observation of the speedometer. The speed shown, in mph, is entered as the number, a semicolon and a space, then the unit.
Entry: 15; mph
